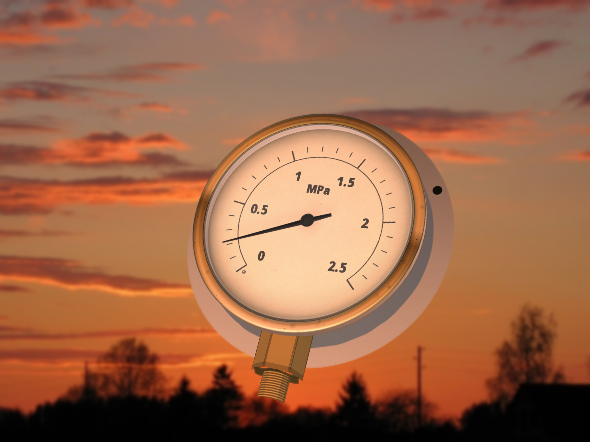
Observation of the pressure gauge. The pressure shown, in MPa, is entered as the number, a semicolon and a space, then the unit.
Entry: 0.2; MPa
